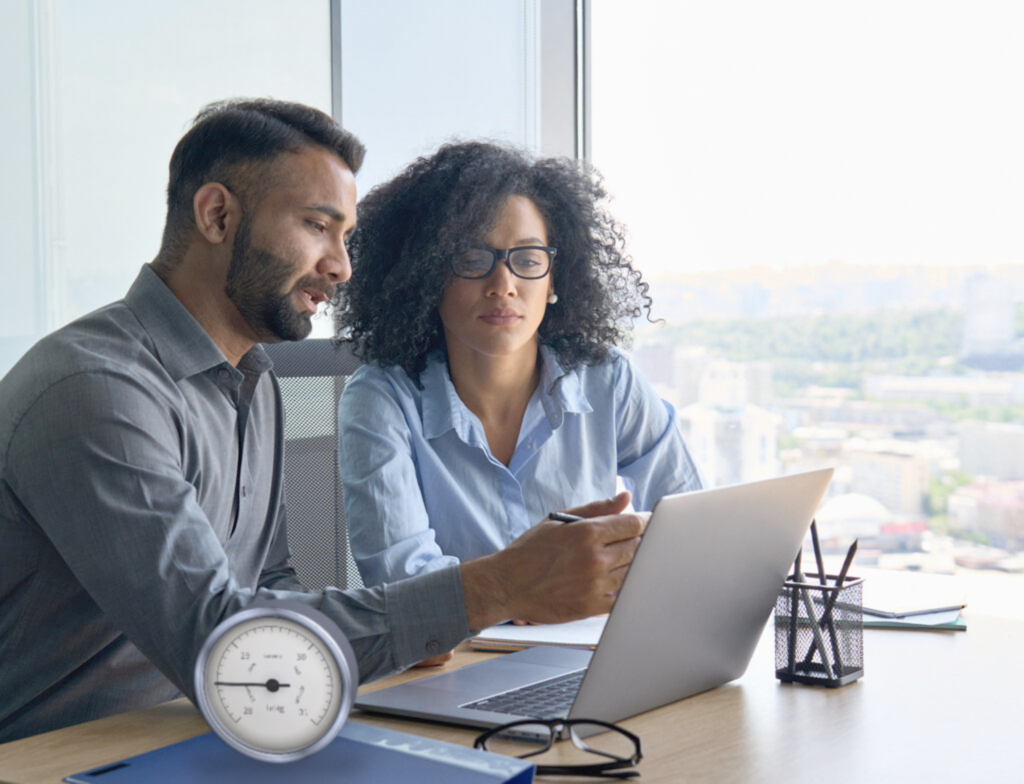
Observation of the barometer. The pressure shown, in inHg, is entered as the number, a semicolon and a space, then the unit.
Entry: 28.5; inHg
